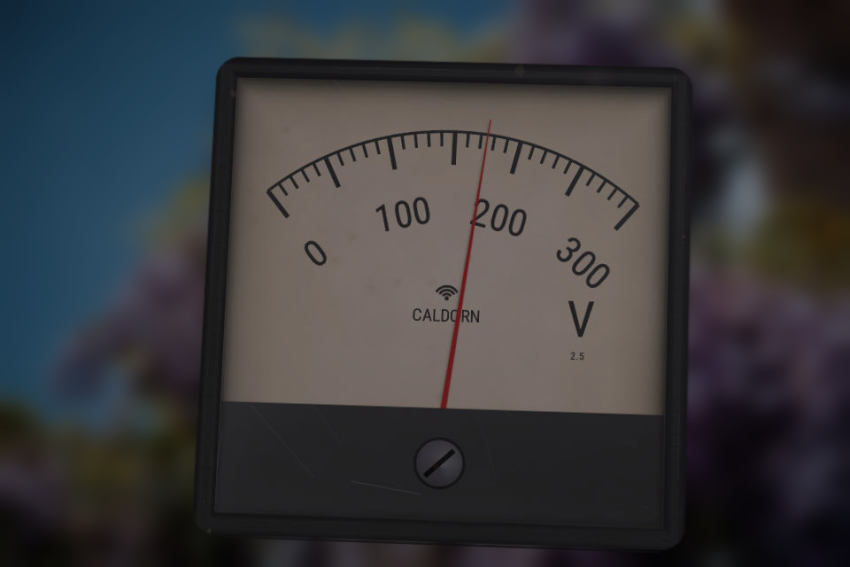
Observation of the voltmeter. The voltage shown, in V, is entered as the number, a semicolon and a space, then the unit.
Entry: 175; V
